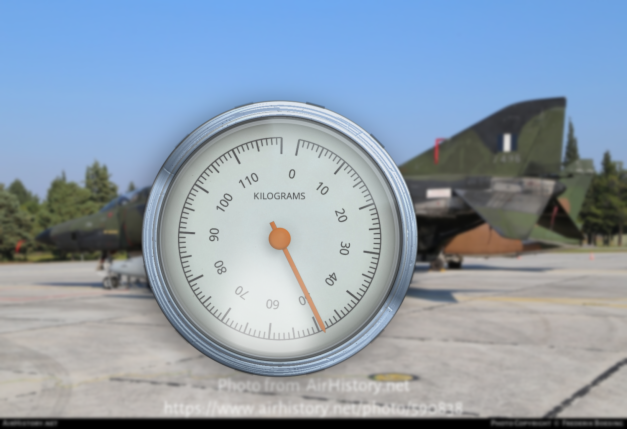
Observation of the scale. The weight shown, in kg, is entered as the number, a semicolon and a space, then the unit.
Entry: 49; kg
